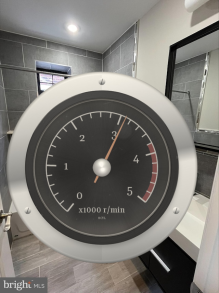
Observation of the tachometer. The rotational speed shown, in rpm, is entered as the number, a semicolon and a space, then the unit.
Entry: 3100; rpm
